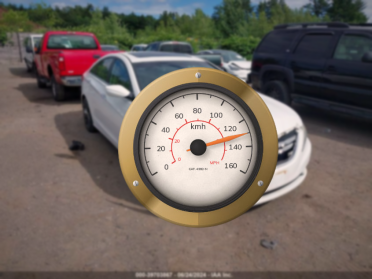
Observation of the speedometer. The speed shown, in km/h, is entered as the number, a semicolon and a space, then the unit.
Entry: 130; km/h
